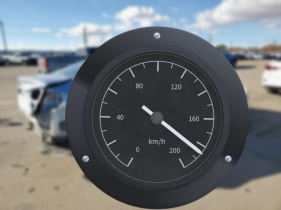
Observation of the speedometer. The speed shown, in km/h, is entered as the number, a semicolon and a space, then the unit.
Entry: 185; km/h
